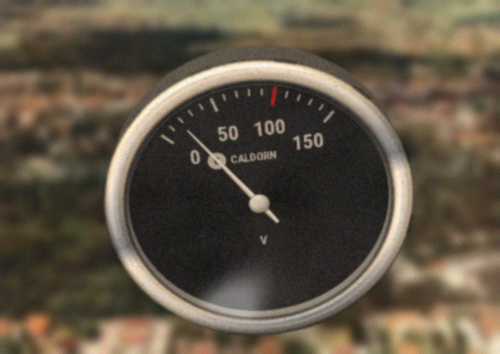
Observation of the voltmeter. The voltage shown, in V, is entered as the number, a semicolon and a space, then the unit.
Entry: 20; V
